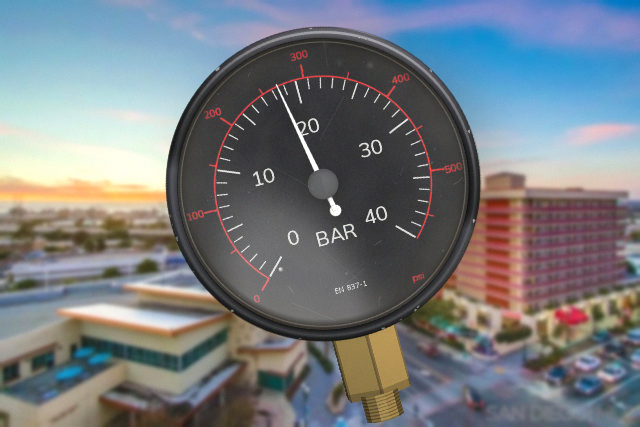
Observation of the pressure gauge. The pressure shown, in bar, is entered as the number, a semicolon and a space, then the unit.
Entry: 18.5; bar
